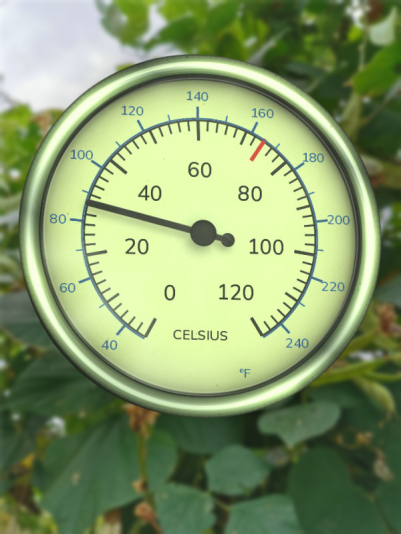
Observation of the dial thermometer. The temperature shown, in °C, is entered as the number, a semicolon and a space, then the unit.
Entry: 30; °C
